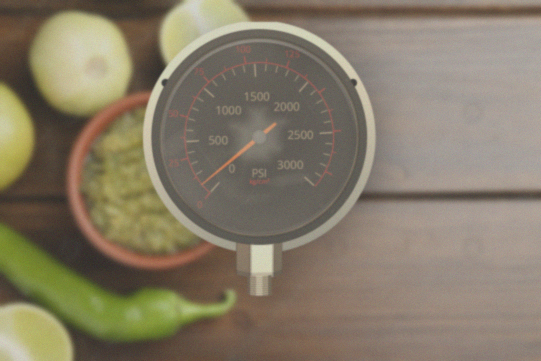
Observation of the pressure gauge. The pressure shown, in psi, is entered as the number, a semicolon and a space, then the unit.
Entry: 100; psi
